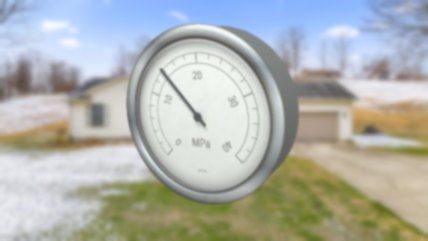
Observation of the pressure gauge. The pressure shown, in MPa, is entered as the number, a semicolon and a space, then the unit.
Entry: 14; MPa
